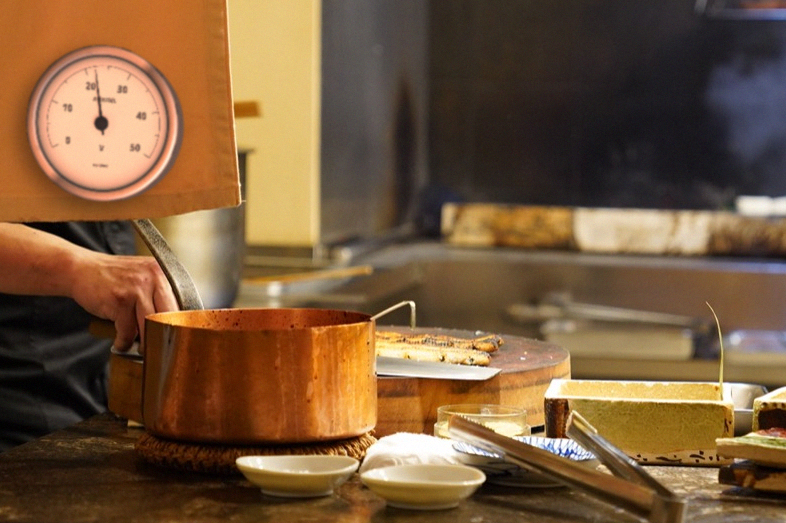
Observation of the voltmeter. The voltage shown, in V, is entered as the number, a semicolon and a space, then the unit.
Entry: 22.5; V
